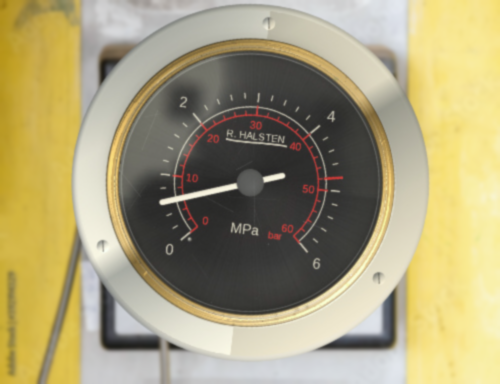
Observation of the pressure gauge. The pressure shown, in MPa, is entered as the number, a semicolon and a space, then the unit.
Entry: 0.6; MPa
